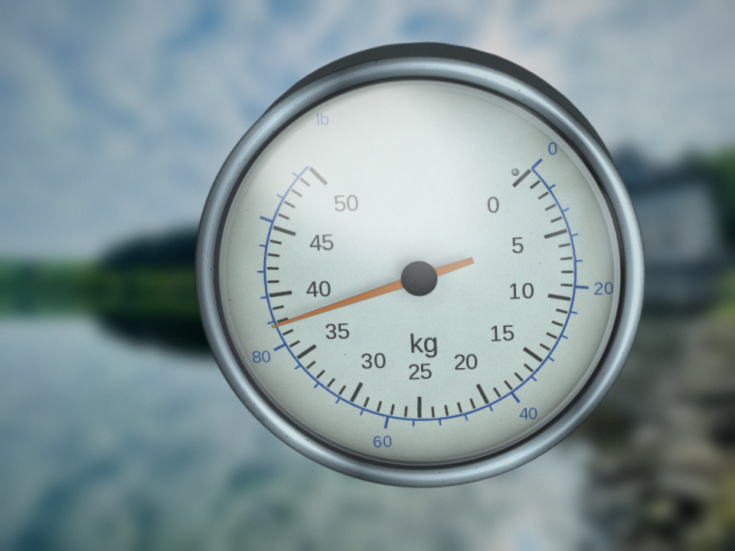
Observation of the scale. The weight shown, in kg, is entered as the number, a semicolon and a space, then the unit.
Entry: 38; kg
